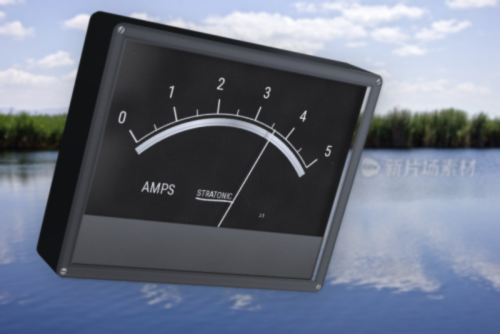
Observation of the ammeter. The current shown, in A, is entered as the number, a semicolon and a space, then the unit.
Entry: 3.5; A
